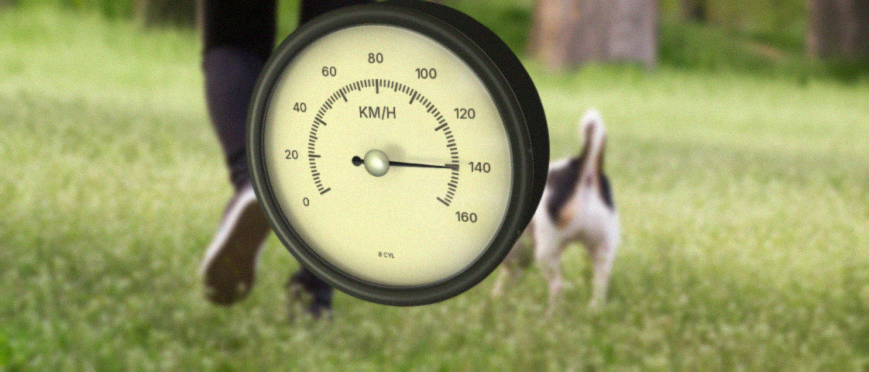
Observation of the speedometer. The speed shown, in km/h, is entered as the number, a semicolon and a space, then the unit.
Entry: 140; km/h
